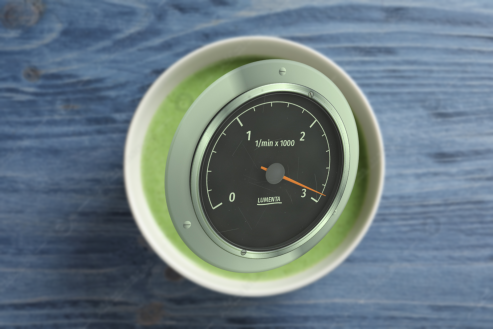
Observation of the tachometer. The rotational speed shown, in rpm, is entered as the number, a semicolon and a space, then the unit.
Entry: 2900; rpm
